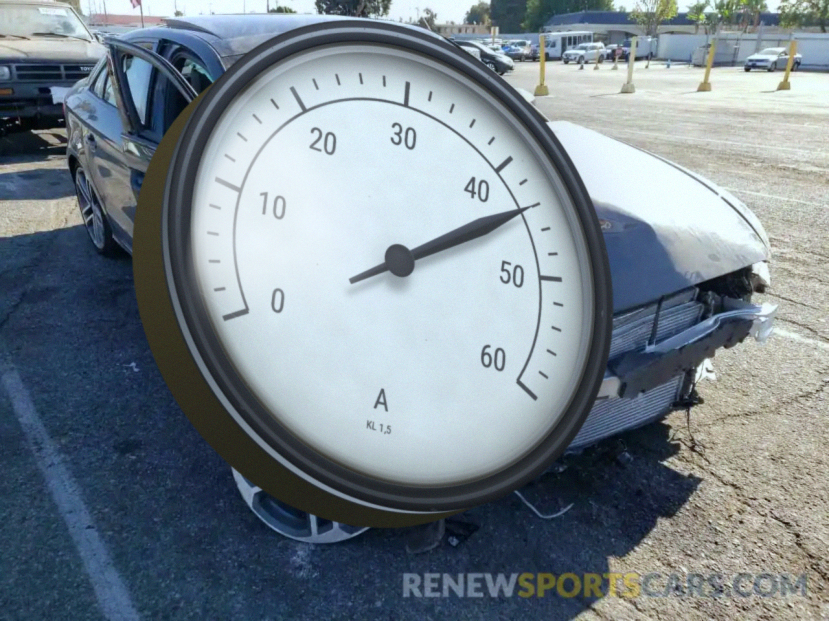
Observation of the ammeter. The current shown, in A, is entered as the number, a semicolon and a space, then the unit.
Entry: 44; A
